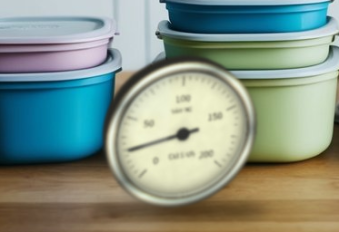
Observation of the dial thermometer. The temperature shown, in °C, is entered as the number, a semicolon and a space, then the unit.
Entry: 25; °C
